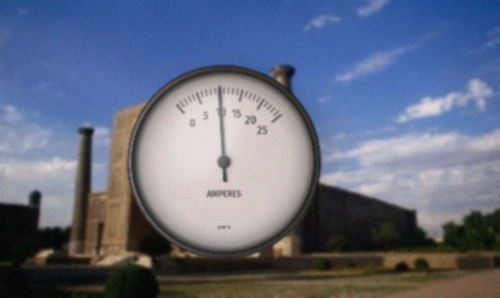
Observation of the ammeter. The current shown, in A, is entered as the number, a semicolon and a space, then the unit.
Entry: 10; A
